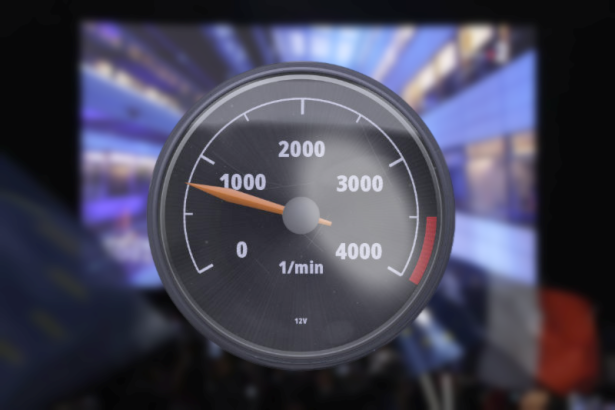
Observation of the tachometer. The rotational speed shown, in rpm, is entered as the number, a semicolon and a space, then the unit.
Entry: 750; rpm
